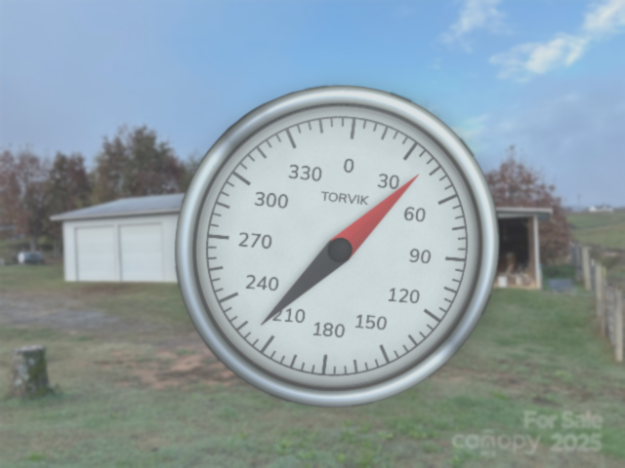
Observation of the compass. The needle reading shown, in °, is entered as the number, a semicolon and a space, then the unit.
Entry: 40; °
